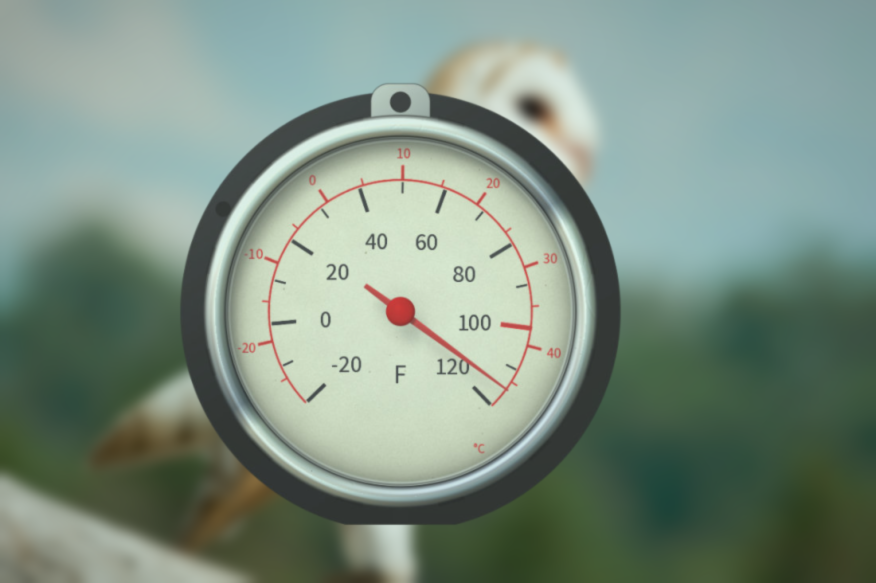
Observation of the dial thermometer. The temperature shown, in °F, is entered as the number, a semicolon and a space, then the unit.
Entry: 115; °F
